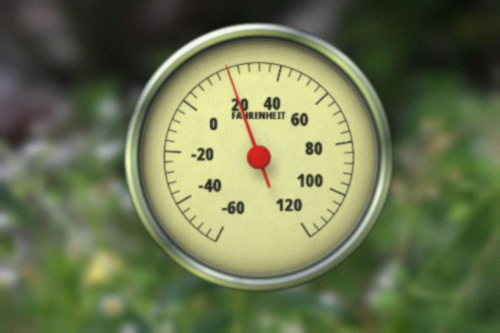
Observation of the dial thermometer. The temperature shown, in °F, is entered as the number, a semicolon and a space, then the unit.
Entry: 20; °F
